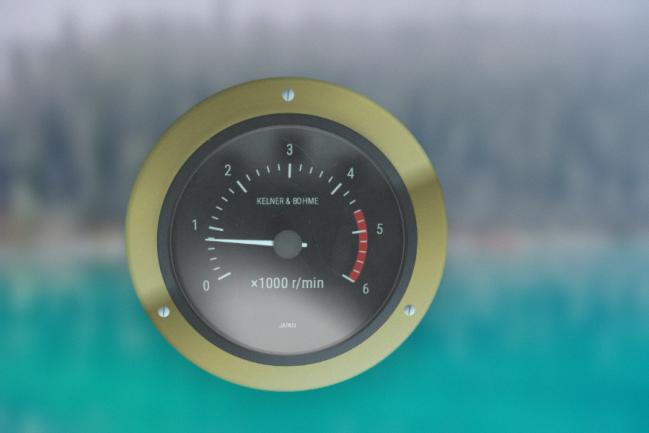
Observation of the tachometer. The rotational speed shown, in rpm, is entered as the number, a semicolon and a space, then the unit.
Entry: 800; rpm
